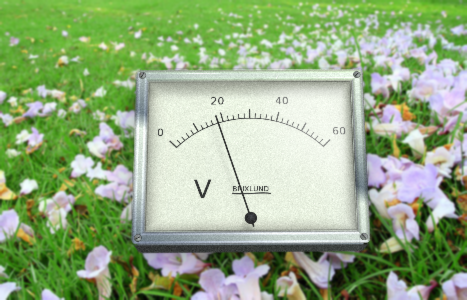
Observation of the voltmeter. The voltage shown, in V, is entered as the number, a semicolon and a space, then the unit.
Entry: 18; V
